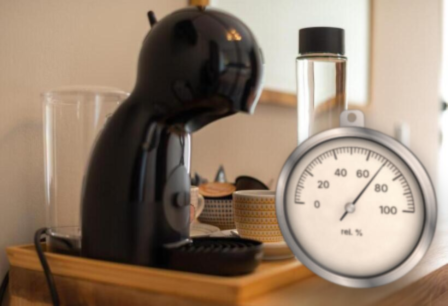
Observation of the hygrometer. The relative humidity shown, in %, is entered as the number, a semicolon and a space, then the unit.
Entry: 70; %
